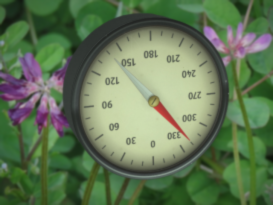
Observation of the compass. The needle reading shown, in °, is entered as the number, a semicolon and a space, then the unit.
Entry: 320; °
